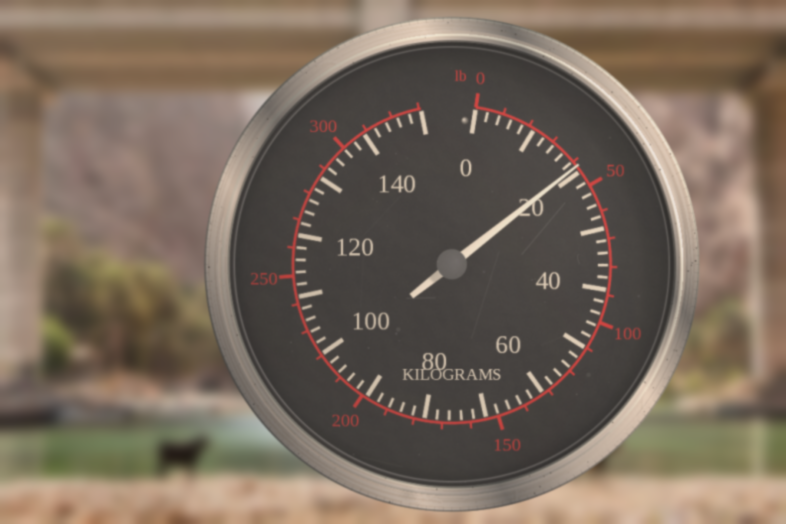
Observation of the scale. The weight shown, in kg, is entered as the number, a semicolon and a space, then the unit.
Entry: 19; kg
